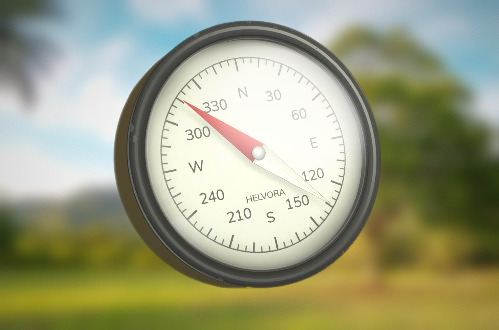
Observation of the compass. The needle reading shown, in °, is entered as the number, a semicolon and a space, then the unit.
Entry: 315; °
